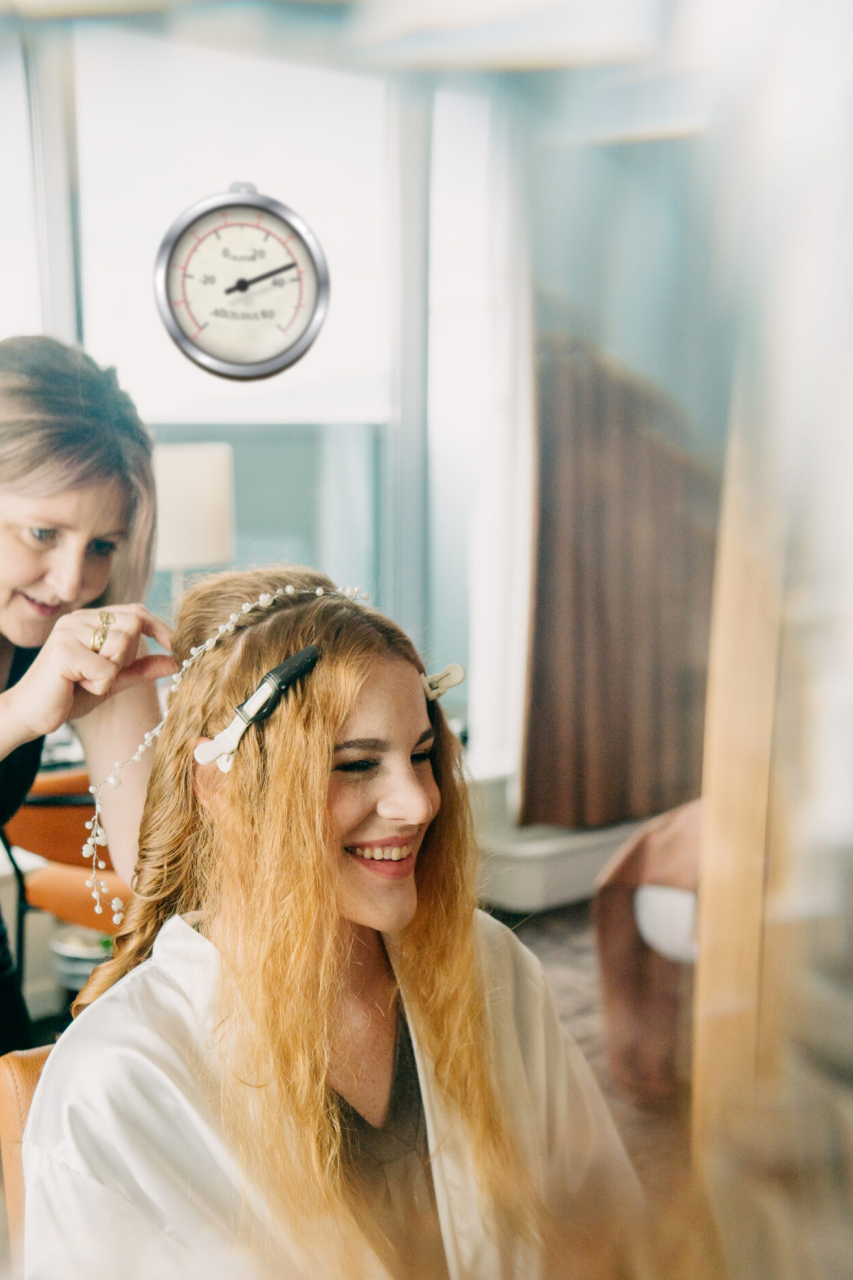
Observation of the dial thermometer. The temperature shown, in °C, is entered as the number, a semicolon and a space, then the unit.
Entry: 35; °C
